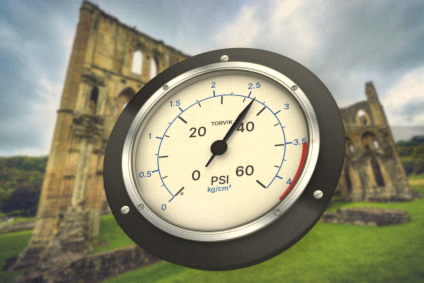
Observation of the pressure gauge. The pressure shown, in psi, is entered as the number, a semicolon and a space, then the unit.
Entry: 37.5; psi
